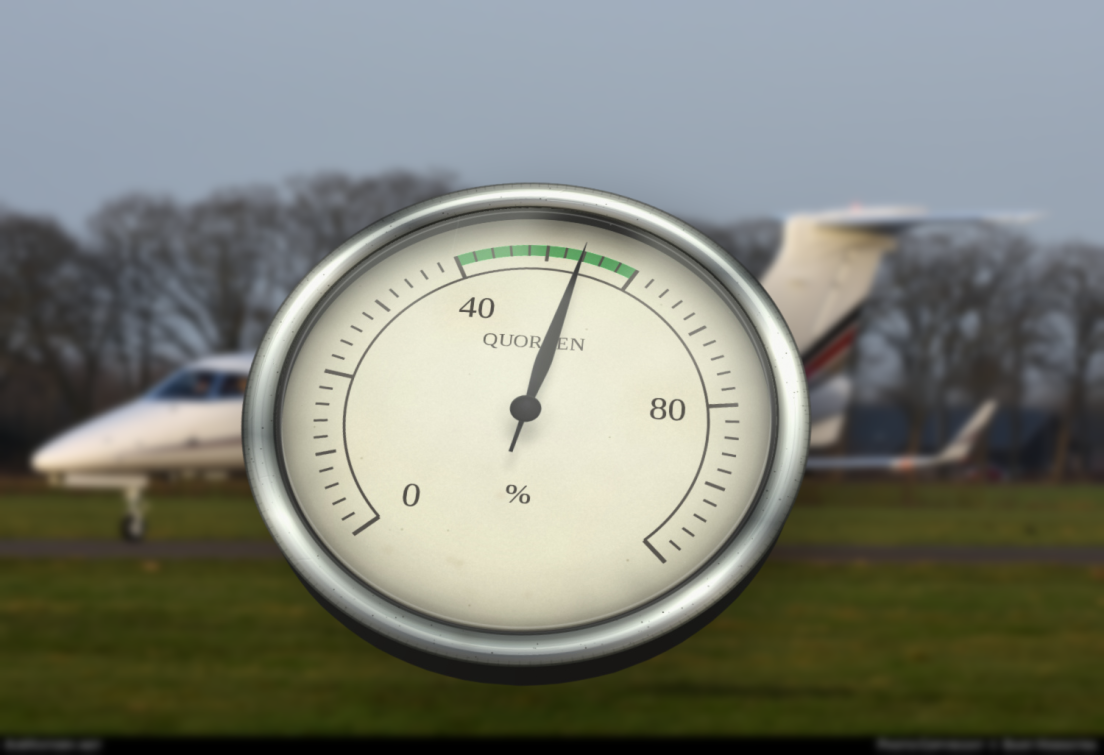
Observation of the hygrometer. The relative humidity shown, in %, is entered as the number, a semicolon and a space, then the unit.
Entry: 54; %
